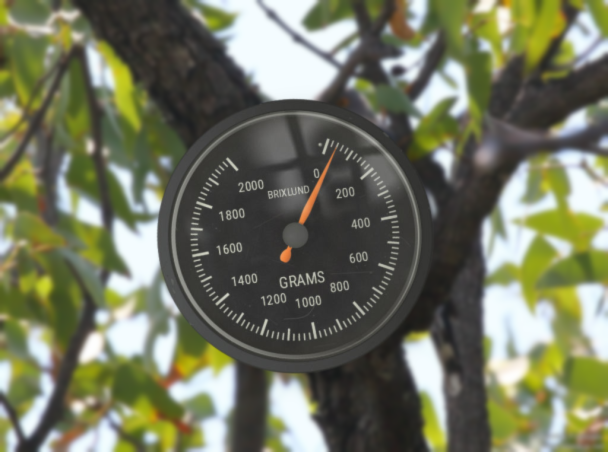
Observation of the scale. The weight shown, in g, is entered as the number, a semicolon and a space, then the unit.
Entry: 40; g
